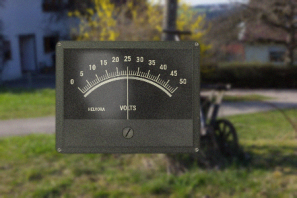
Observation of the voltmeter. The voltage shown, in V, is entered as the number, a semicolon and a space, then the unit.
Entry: 25; V
